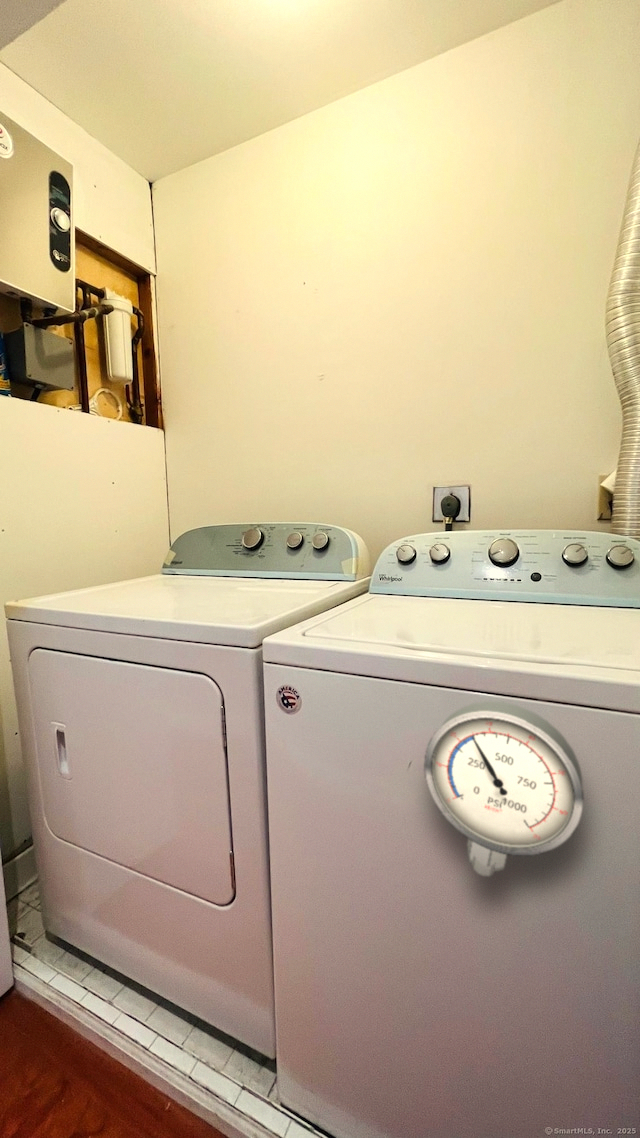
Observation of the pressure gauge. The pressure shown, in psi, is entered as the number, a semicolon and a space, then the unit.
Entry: 350; psi
